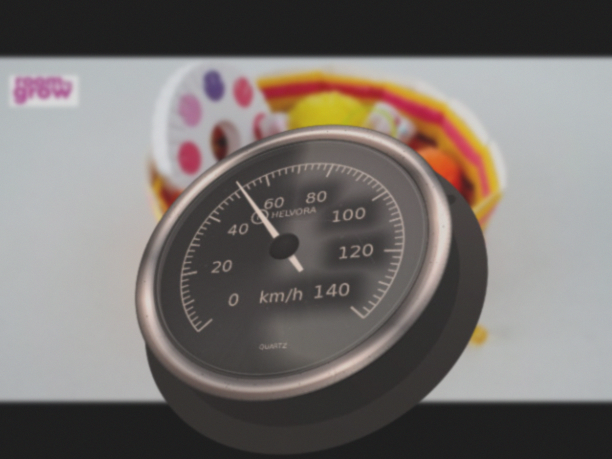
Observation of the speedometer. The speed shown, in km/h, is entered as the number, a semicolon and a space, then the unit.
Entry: 52; km/h
